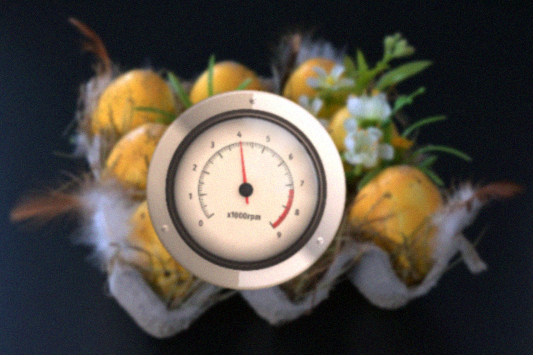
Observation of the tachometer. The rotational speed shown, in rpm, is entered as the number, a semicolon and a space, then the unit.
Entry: 4000; rpm
